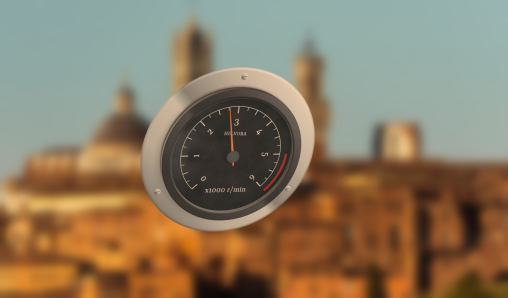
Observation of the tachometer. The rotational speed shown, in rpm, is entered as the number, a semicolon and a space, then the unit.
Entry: 2750; rpm
